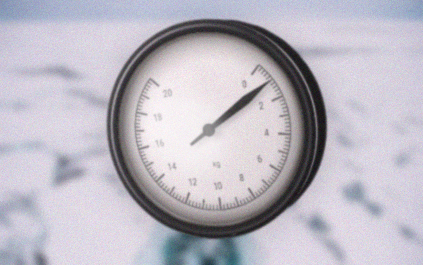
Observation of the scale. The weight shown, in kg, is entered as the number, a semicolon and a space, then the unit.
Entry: 1; kg
